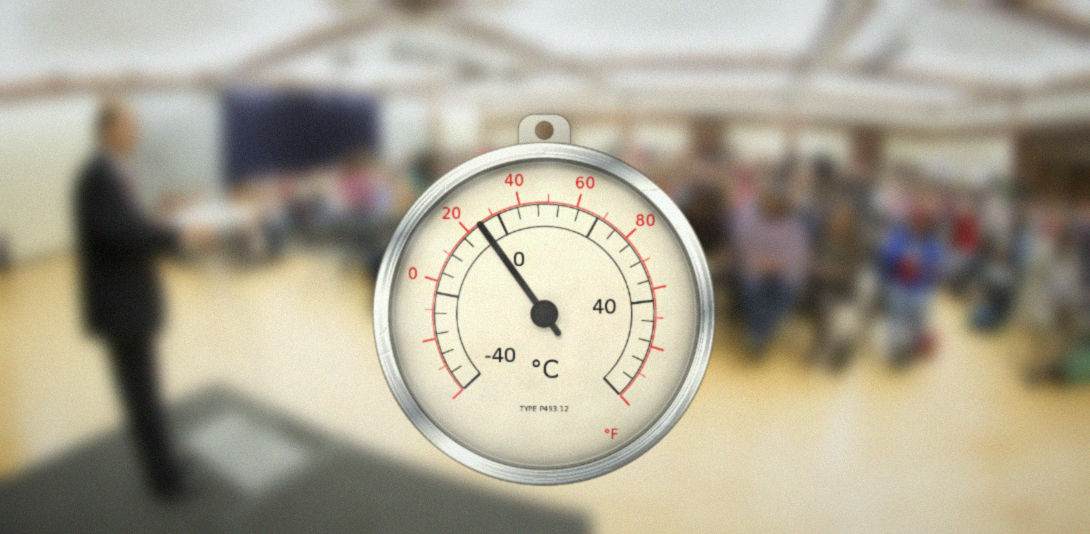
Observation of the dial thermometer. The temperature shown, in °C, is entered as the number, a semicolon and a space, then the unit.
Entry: -4; °C
